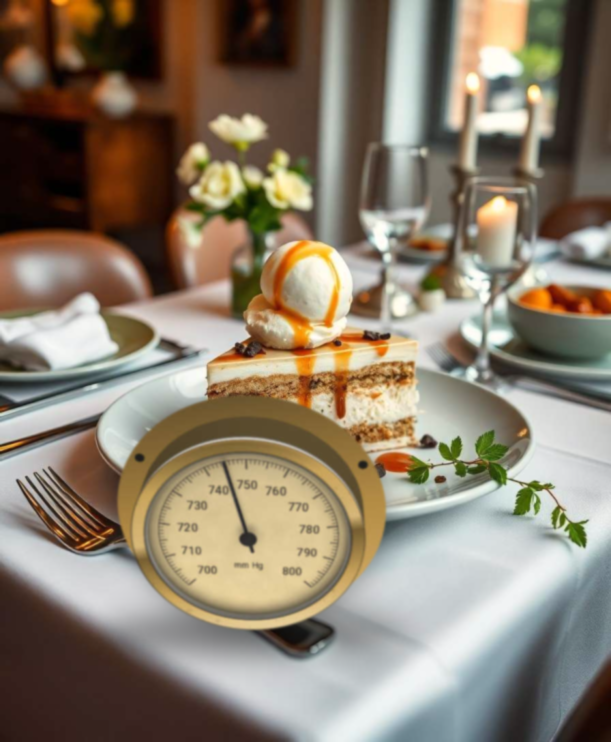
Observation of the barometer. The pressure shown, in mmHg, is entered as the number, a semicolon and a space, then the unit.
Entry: 745; mmHg
